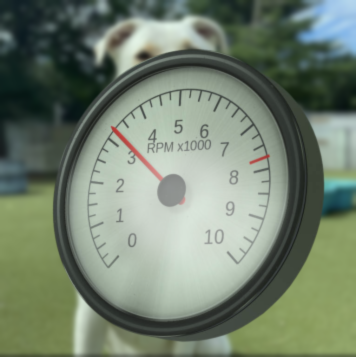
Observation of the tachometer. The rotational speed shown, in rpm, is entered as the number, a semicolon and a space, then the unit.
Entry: 3250; rpm
